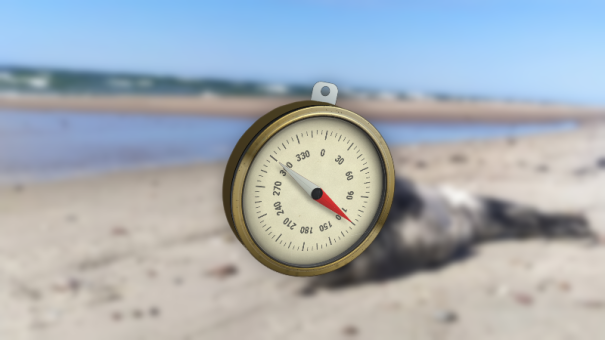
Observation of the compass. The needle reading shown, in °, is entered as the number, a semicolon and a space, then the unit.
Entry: 120; °
